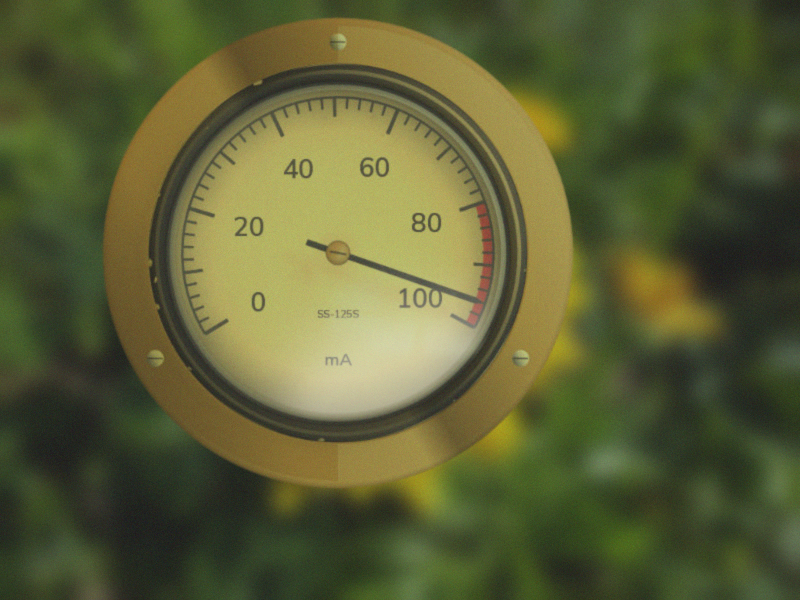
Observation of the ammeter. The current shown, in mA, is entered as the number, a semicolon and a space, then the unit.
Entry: 96; mA
